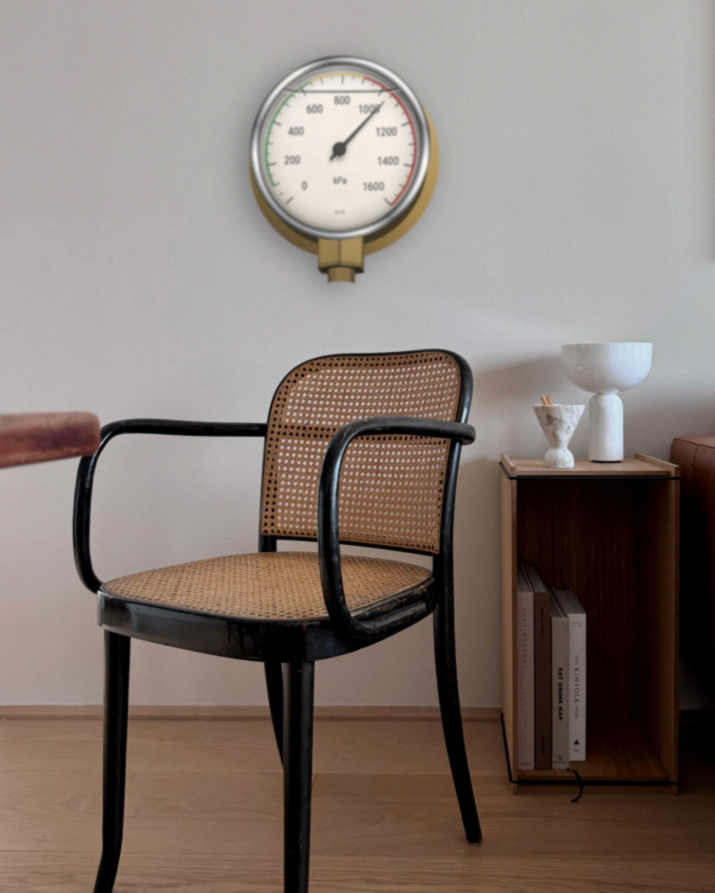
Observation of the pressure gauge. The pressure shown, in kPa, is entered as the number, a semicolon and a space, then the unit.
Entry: 1050; kPa
